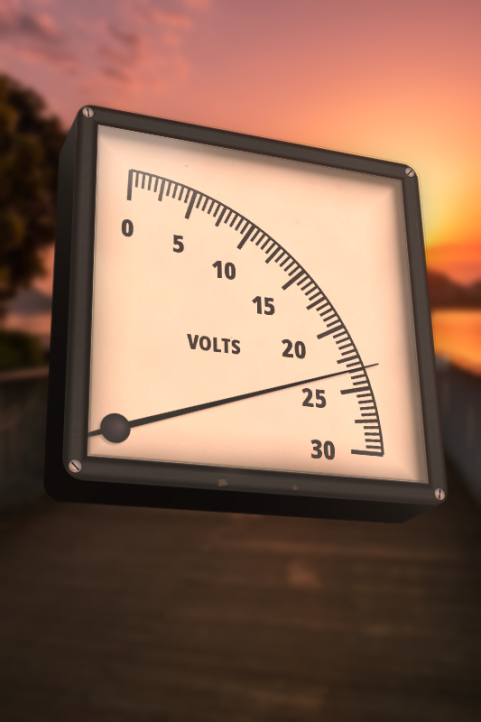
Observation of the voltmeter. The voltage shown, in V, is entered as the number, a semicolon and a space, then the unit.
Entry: 23.5; V
